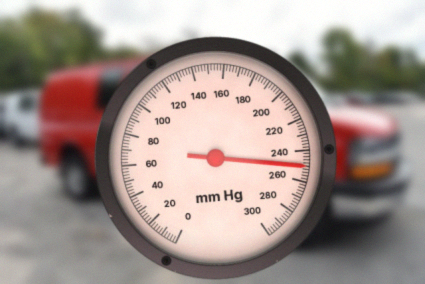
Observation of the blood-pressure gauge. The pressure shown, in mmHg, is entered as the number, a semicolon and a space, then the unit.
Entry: 250; mmHg
